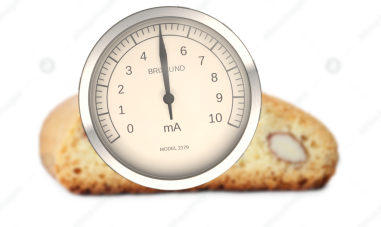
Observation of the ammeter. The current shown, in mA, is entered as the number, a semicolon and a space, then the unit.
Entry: 5; mA
